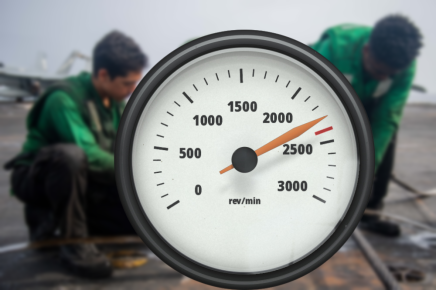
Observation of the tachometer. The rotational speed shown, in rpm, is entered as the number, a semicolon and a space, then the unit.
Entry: 2300; rpm
